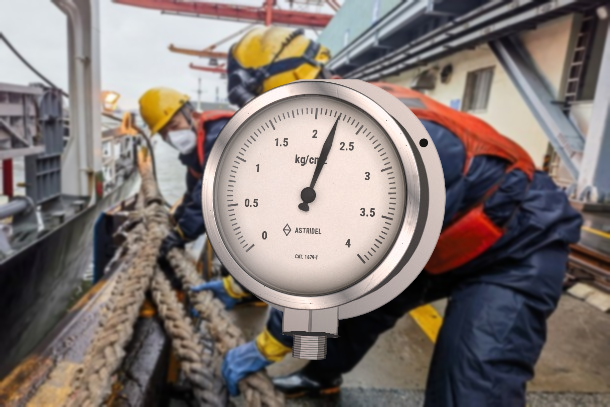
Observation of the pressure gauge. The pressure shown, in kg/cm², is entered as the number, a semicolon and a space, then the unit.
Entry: 2.25; kg/cm²
